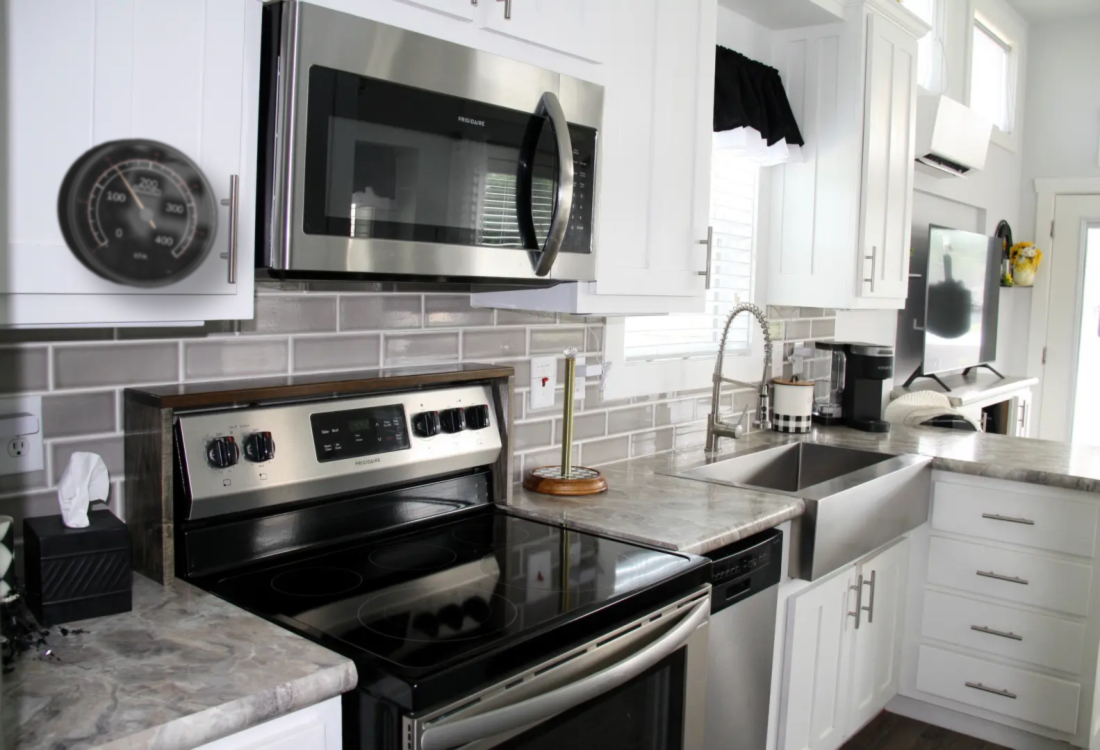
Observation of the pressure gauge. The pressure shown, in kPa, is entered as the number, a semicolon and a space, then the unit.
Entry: 140; kPa
